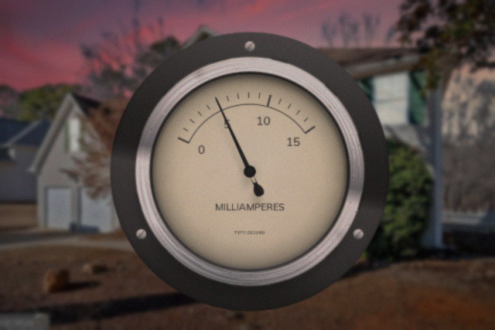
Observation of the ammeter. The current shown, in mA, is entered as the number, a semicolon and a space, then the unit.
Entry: 5; mA
